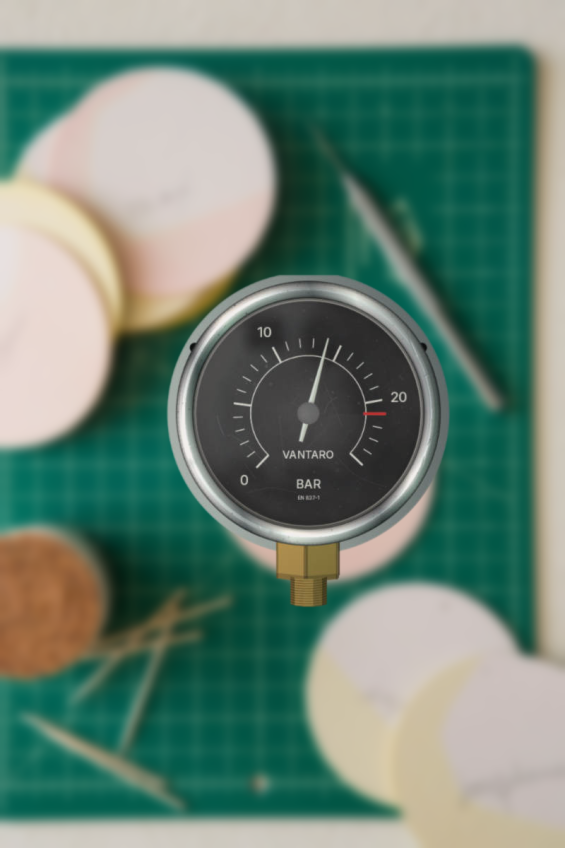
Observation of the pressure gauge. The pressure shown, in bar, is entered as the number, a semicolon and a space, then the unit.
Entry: 14; bar
